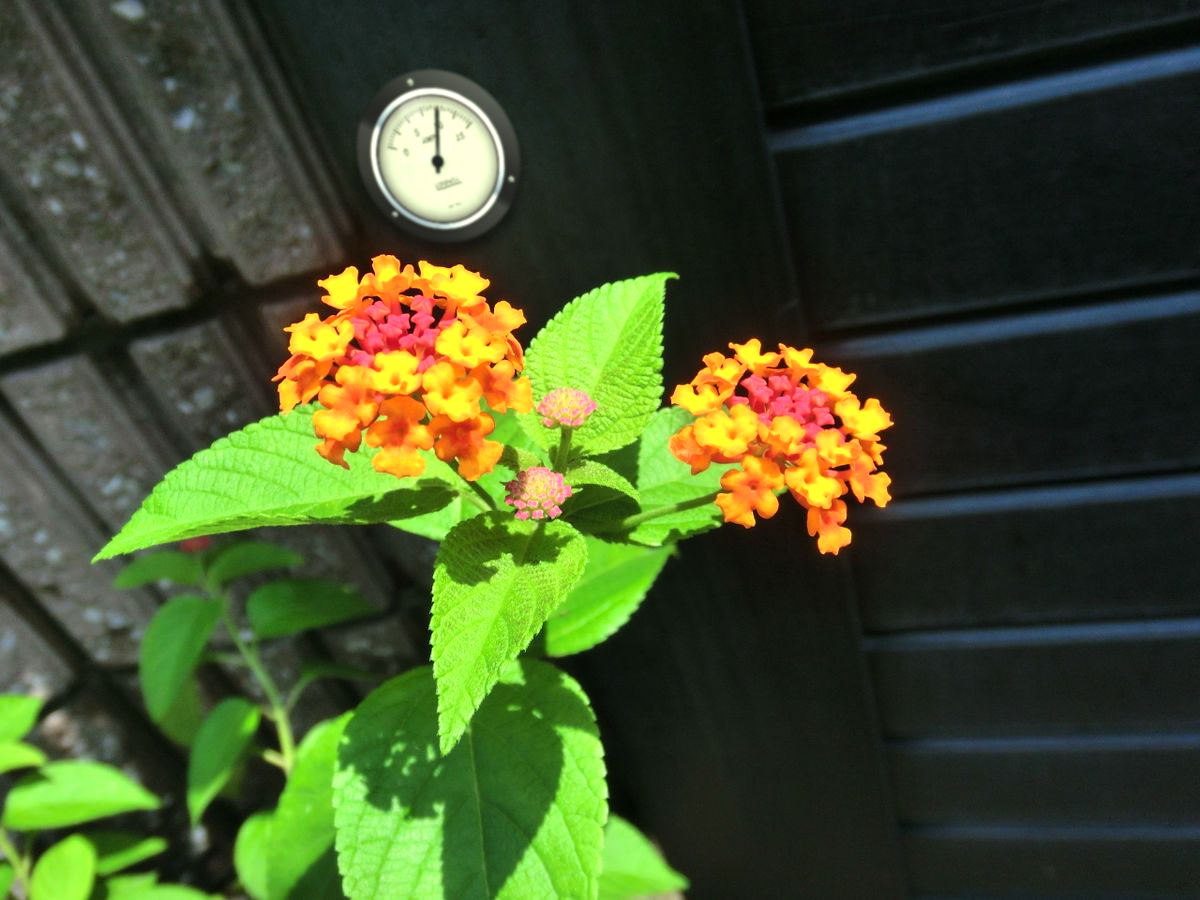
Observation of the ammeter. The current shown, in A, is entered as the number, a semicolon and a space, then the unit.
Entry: 10; A
